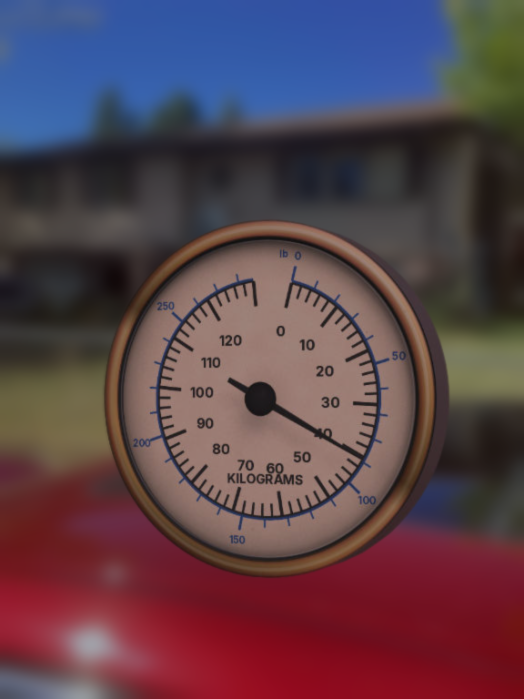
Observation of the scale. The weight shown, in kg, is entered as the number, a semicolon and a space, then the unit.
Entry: 40; kg
